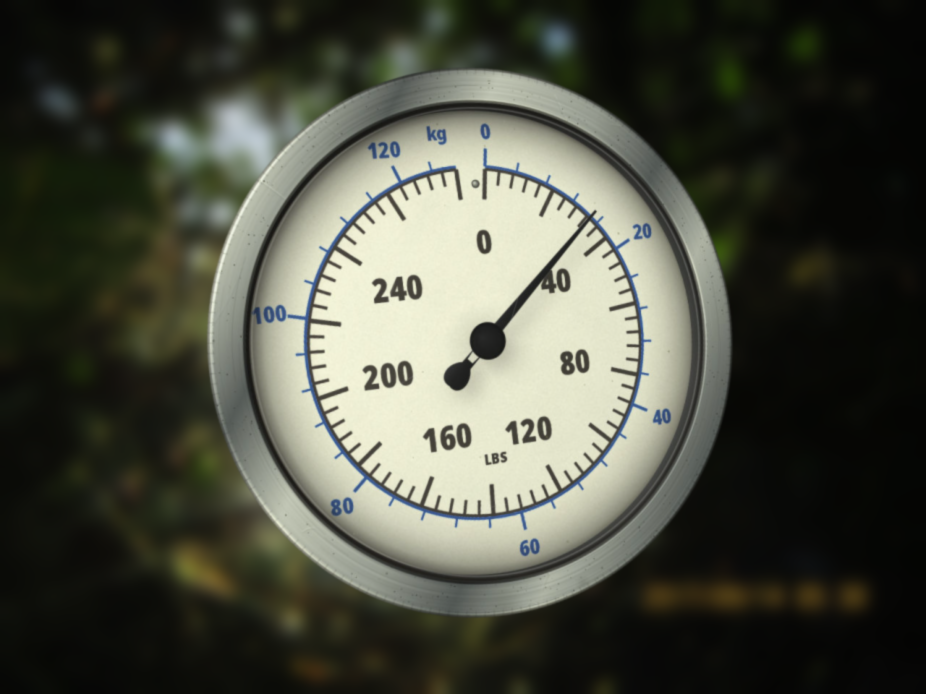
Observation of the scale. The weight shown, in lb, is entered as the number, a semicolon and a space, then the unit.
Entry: 32; lb
